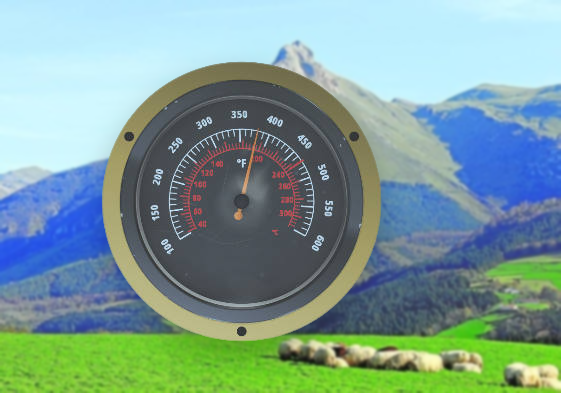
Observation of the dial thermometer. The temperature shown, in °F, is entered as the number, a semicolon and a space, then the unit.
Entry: 380; °F
